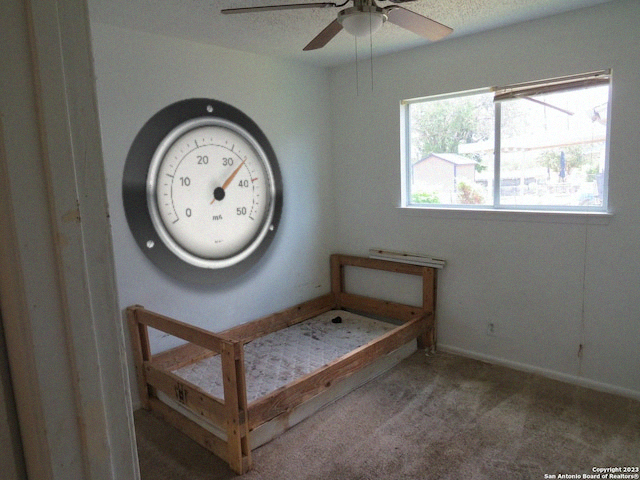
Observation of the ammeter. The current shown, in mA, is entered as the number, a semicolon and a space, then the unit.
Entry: 34; mA
